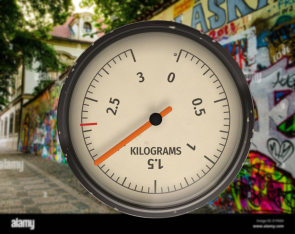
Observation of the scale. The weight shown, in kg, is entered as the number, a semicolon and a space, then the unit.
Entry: 2; kg
